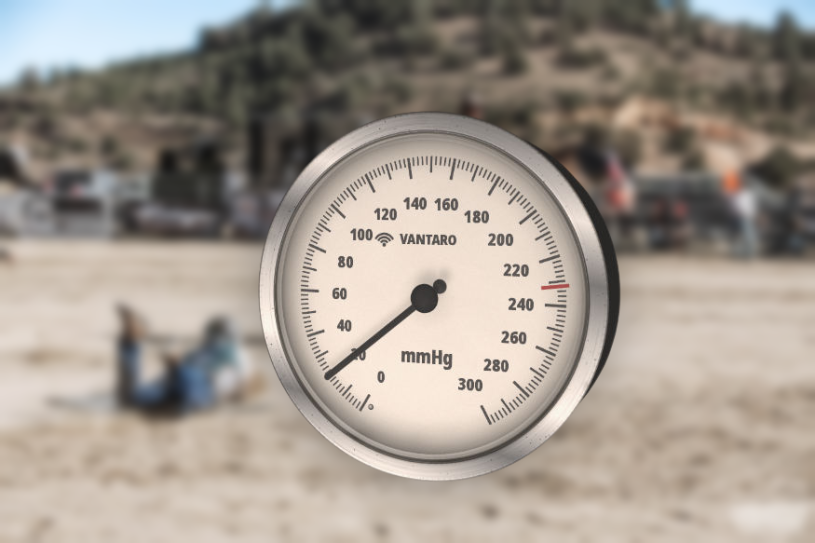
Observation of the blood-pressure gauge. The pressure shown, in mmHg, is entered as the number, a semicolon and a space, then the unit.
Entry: 20; mmHg
